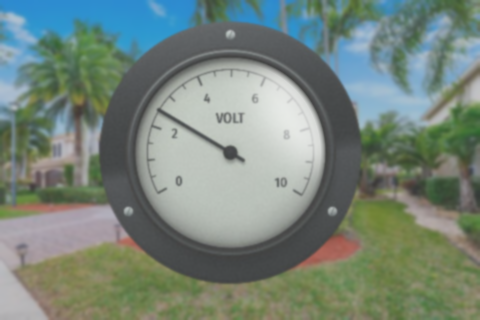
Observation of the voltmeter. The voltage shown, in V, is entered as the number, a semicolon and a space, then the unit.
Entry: 2.5; V
